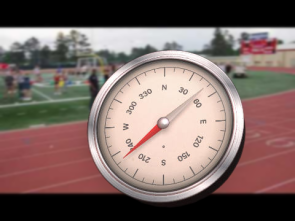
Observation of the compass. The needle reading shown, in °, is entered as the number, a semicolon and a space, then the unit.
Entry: 230; °
